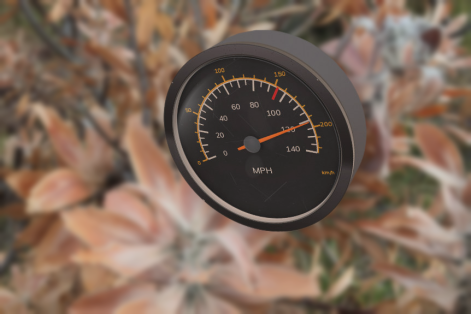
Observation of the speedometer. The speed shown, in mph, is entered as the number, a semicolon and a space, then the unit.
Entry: 120; mph
